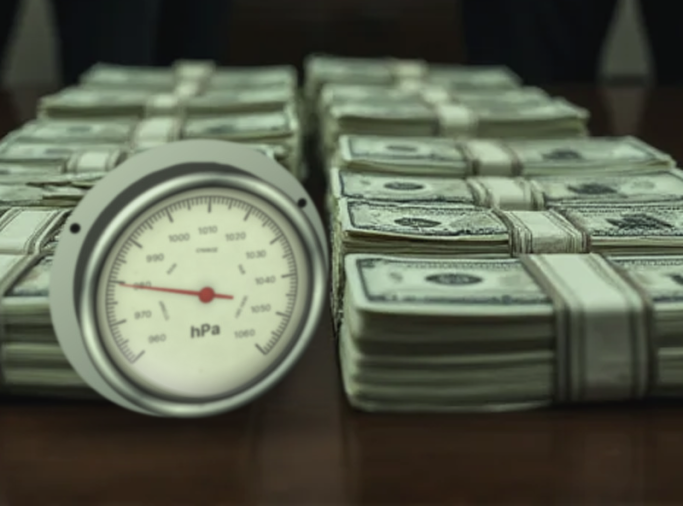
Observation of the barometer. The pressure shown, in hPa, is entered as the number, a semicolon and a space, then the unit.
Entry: 980; hPa
